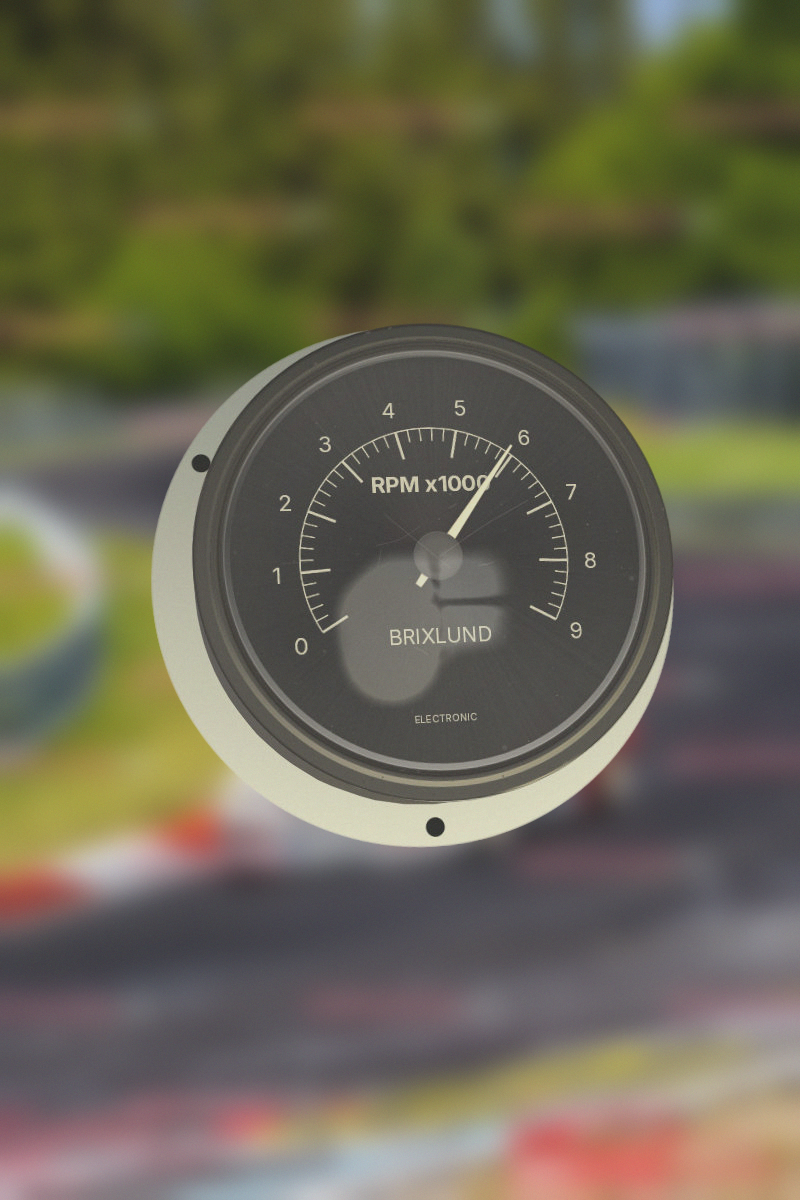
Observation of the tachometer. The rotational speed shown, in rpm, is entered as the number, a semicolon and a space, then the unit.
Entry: 5900; rpm
